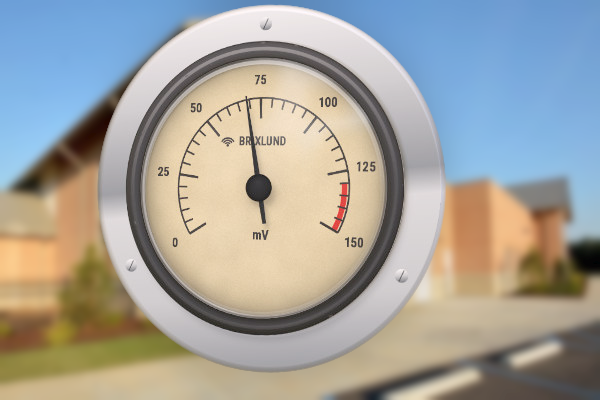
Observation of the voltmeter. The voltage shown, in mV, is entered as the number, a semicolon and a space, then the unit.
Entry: 70; mV
